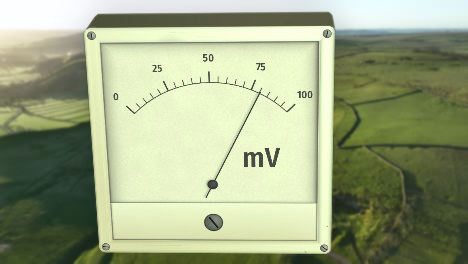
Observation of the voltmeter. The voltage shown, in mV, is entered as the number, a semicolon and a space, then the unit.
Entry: 80; mV
